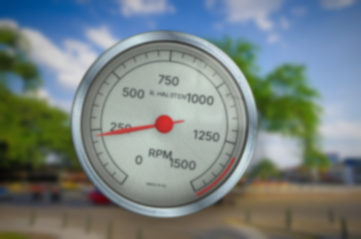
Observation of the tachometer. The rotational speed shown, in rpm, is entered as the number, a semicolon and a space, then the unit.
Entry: 225; rpm
